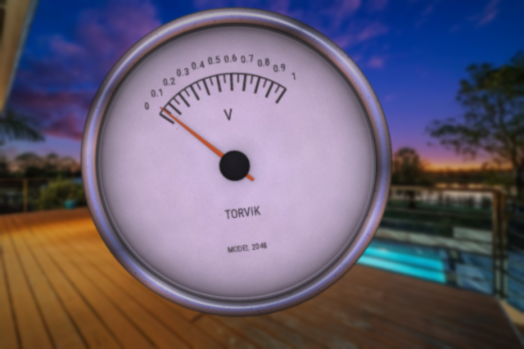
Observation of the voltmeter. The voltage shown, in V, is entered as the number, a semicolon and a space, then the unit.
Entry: 0.05; V
